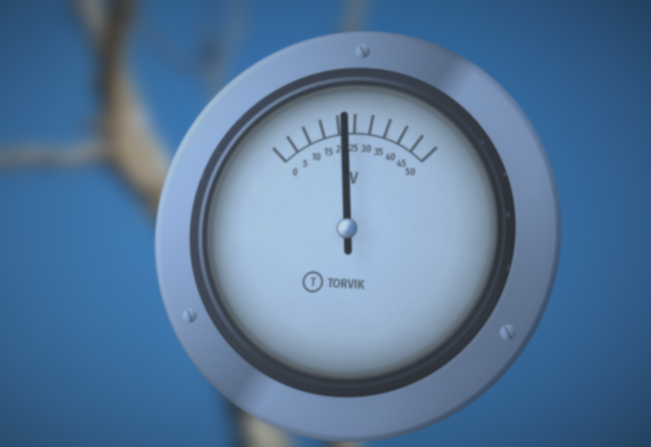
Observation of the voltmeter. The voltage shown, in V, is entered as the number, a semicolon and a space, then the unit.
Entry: 22.5; V
